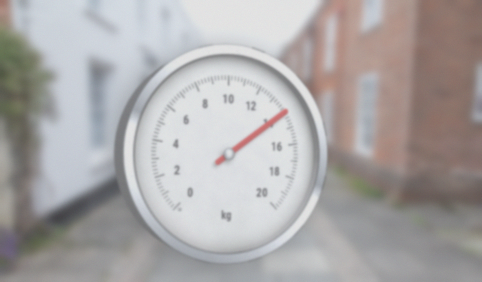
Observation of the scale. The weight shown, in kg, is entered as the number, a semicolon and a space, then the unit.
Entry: 14; kg
